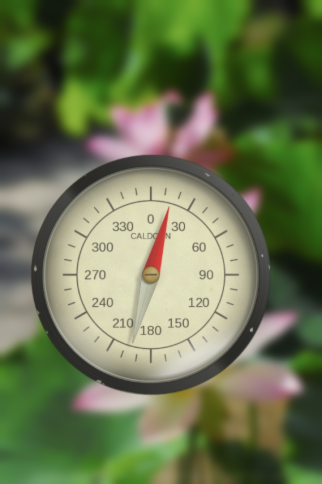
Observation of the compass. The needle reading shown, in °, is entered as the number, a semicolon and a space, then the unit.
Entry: 15; °
